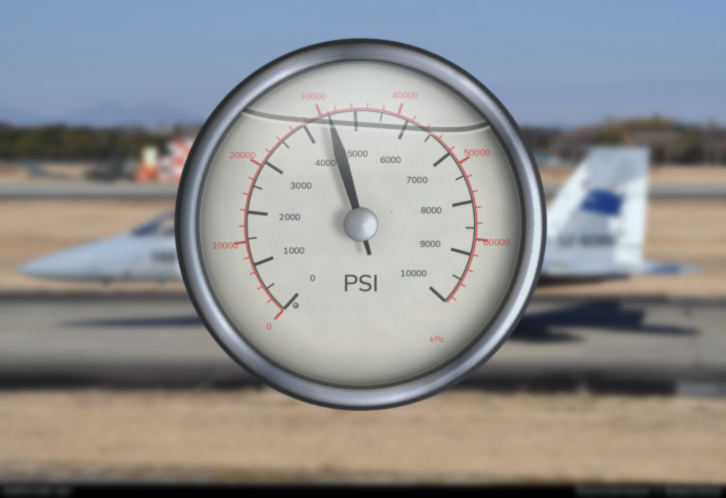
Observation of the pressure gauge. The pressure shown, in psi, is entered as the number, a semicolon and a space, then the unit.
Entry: 4500; psi
